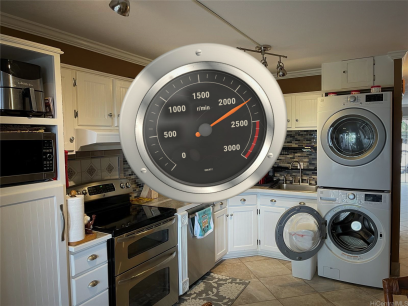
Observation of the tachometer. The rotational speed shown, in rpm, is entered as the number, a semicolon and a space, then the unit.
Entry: 2200; rpm
